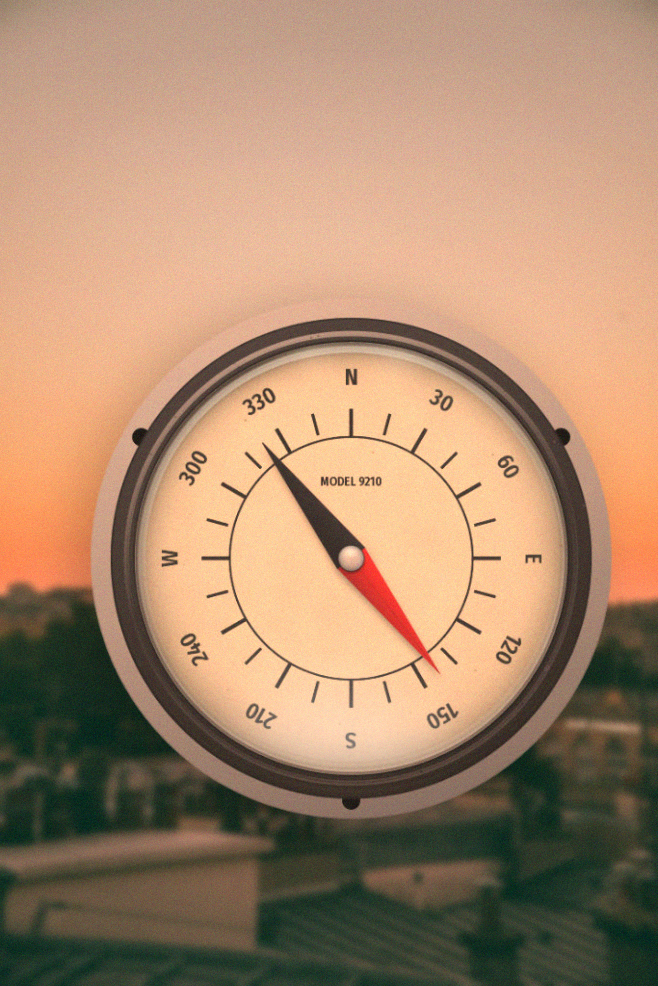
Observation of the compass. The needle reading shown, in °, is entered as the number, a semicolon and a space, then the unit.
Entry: 142.5; °
